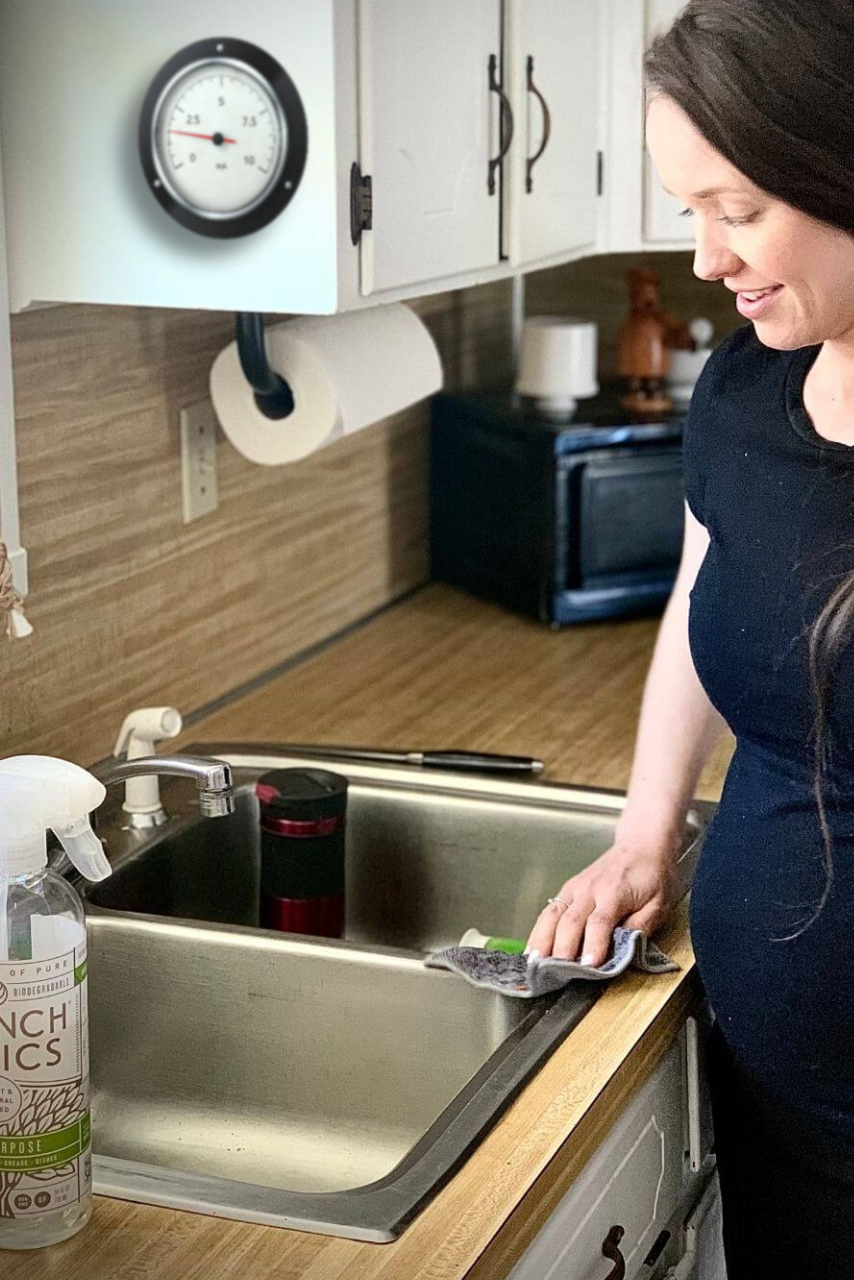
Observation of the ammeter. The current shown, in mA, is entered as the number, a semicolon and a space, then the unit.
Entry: 1.5; mA
